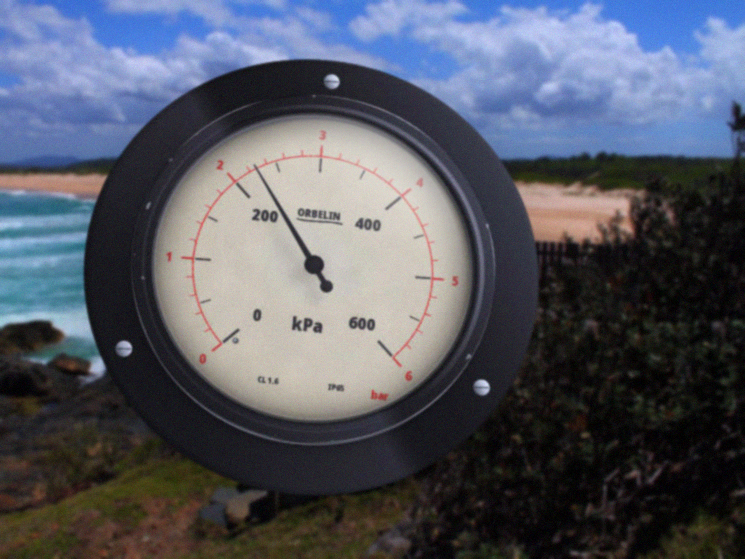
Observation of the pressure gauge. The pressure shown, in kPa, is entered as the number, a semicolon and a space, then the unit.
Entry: 225; kPa
